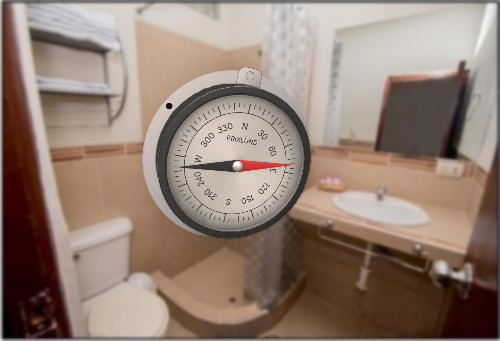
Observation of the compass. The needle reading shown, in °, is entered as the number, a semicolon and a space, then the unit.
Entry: 80; °
